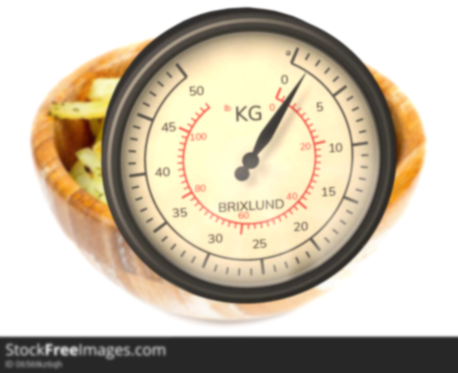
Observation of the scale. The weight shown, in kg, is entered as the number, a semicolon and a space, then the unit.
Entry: 1.5; kg
